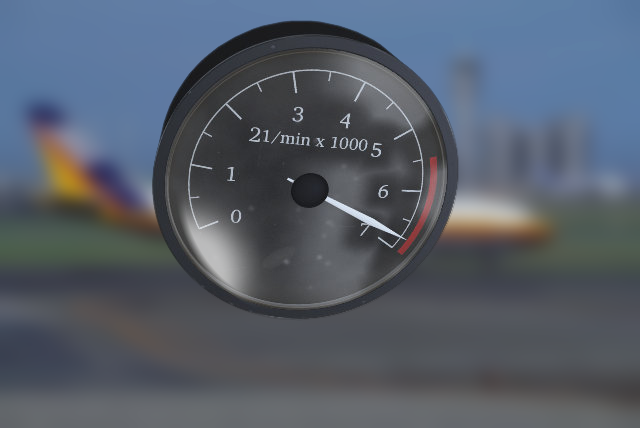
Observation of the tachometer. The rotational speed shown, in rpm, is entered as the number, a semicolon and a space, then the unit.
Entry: 6750; rpm
